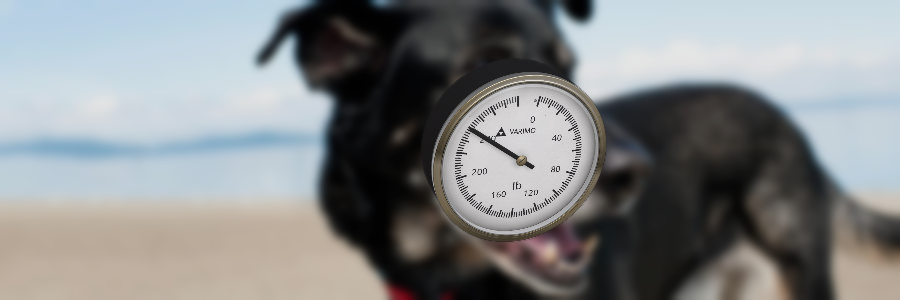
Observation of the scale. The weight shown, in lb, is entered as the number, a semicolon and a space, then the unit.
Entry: 240; lb
